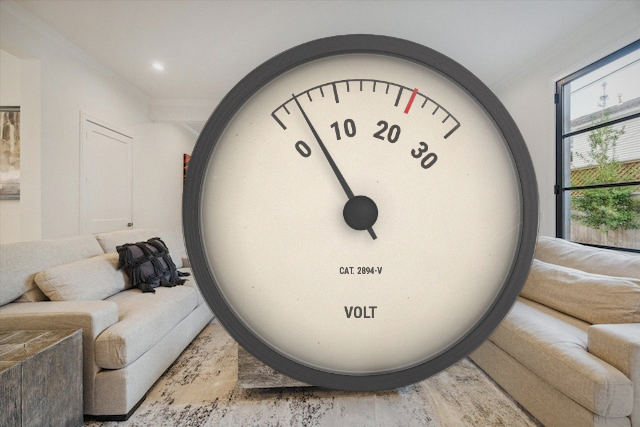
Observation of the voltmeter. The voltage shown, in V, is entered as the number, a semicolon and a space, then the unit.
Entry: 4; V
